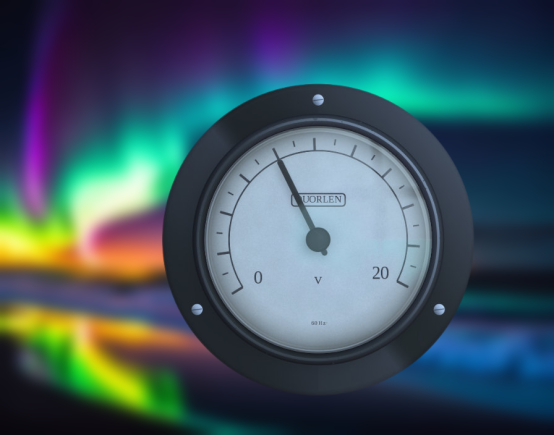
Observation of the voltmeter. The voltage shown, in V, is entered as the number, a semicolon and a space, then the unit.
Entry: 8; V
